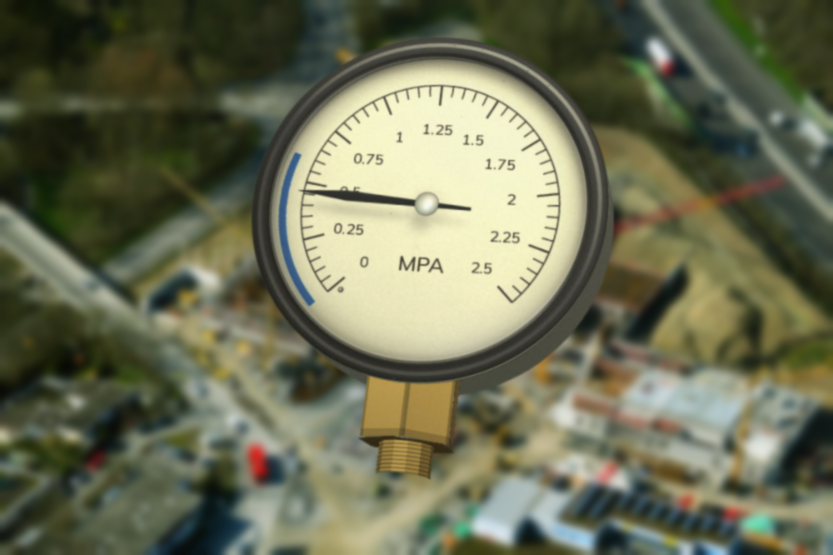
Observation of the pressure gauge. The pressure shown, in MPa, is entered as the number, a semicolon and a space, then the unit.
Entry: 0.45; MPa
